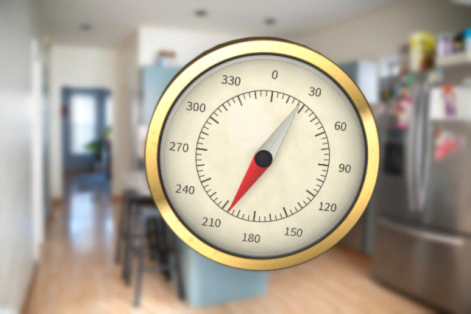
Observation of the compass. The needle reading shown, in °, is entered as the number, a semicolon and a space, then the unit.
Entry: 205; °
